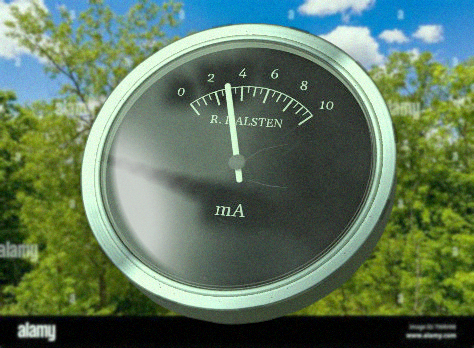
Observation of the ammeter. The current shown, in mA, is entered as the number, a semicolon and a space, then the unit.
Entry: 3; mA
